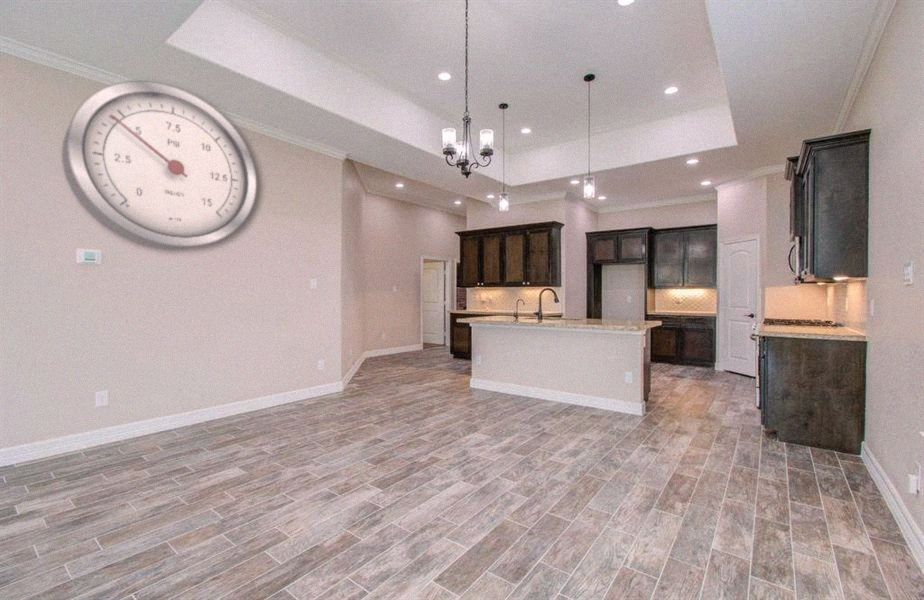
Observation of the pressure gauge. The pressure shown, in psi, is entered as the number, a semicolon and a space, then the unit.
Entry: 4.5; psi
